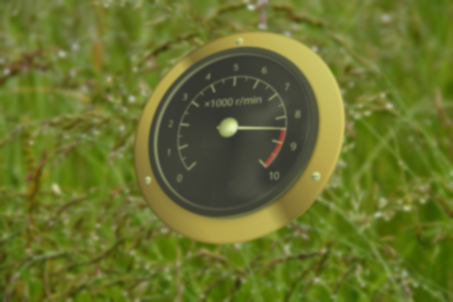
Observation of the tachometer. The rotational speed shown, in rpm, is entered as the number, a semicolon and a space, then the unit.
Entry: 8500; rpm
